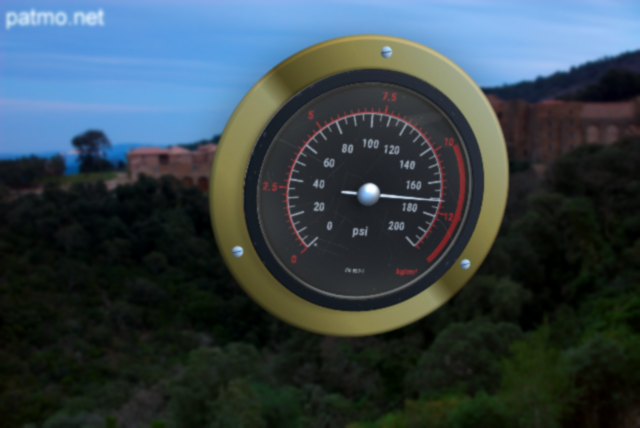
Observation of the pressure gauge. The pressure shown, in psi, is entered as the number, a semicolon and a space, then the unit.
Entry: 170; psi
